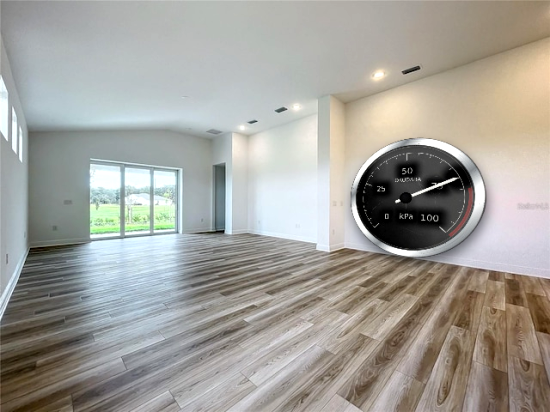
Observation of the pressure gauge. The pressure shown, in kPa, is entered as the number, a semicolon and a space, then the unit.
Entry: 75; kPa
